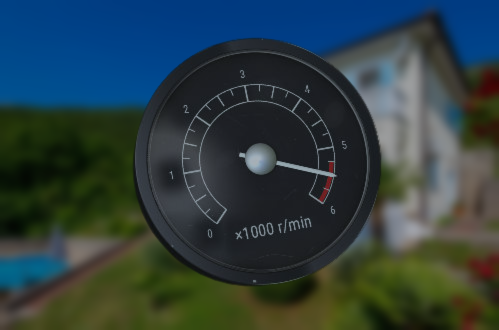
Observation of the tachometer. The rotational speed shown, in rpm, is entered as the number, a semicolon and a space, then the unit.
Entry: 5500; rpm
